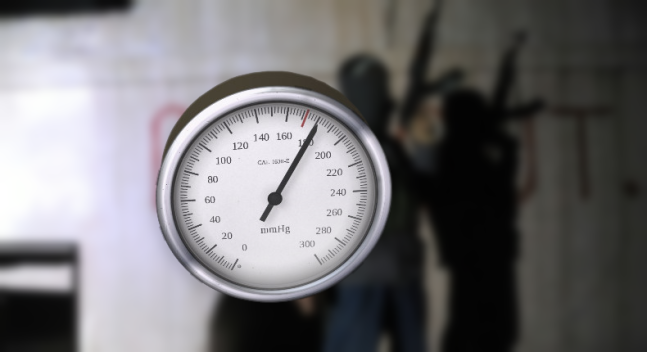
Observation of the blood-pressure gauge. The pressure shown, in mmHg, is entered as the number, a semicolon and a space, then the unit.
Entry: 180; mmHg
